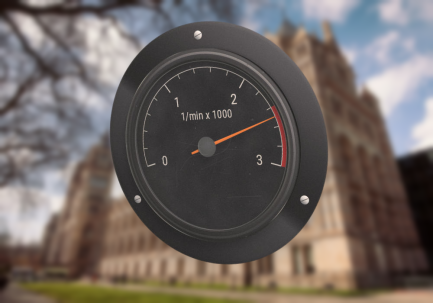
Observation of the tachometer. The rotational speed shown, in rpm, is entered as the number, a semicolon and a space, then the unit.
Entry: 2500; rpm
